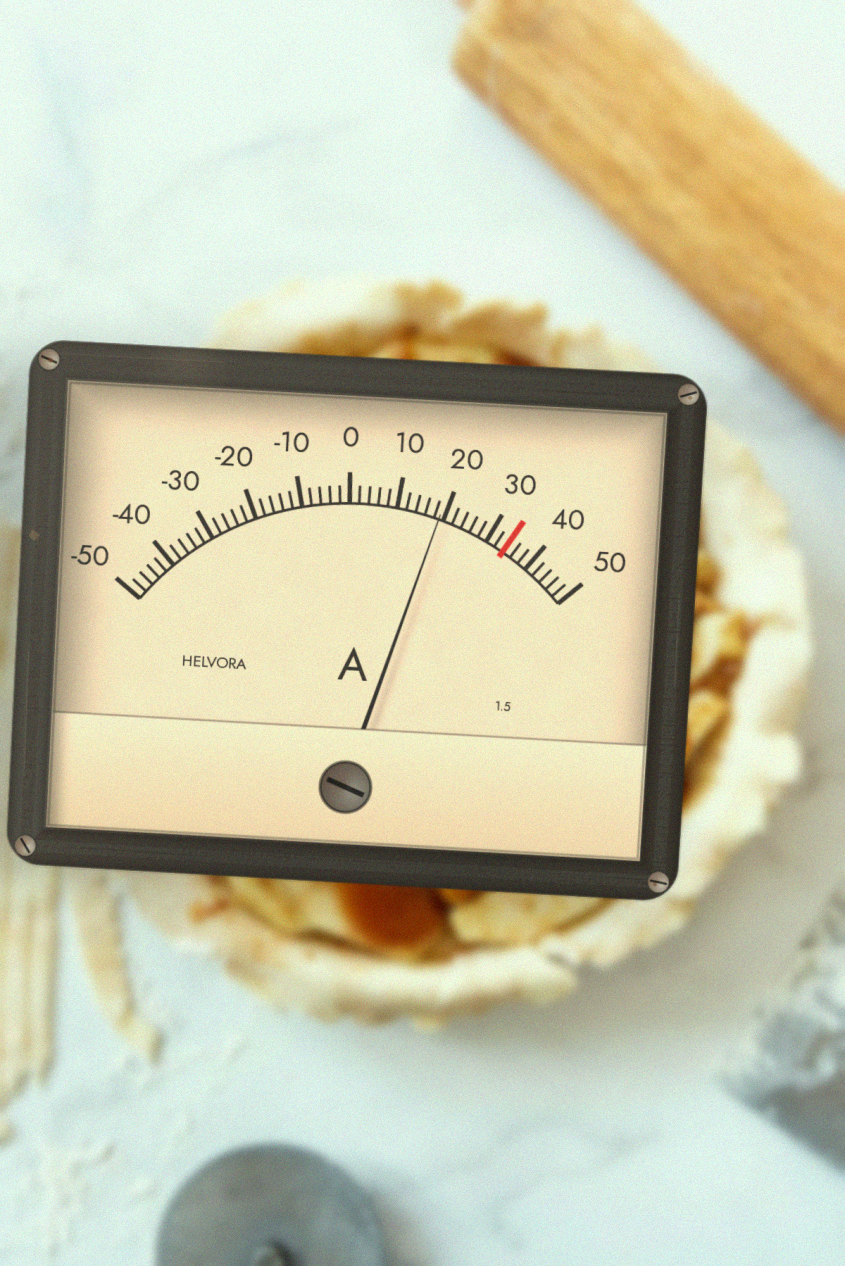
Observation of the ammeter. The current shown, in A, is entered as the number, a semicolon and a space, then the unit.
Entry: 19; A
